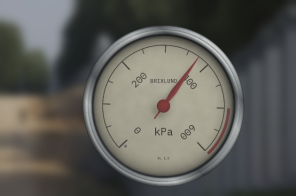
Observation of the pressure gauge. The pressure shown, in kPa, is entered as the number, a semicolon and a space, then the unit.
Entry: 375; kPa
